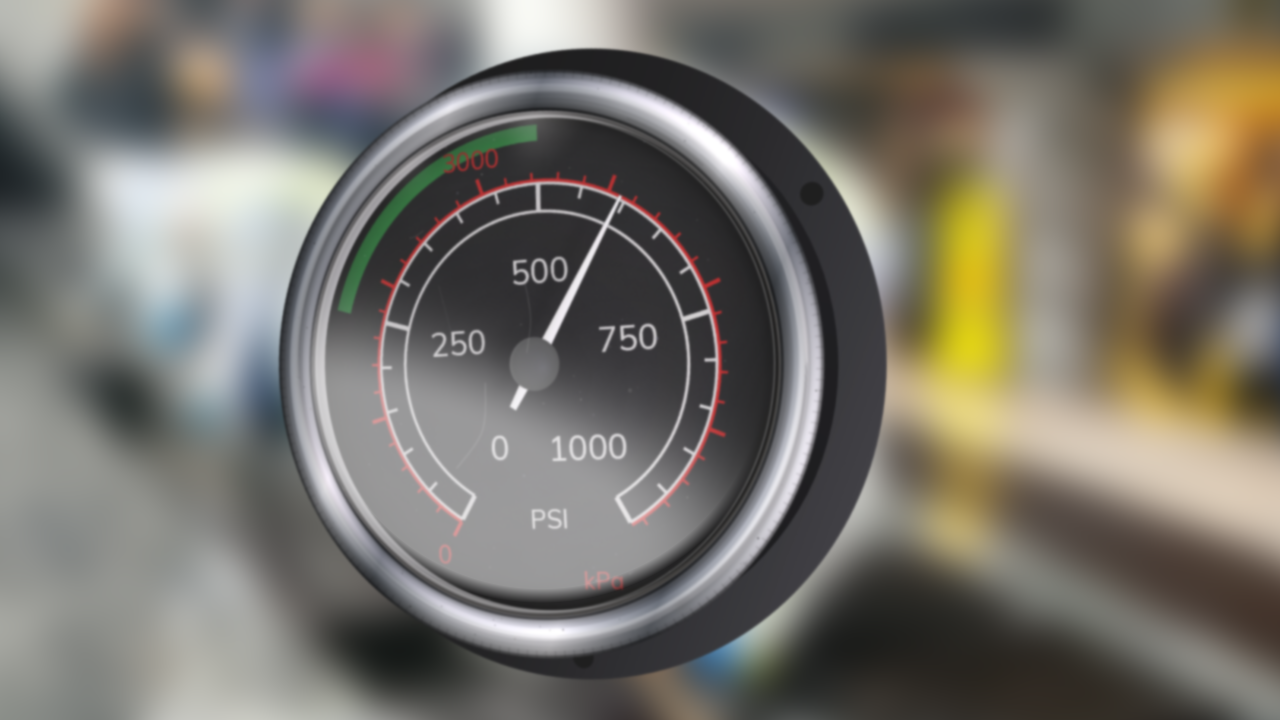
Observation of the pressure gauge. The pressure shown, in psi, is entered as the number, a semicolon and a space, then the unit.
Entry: 600; psi
